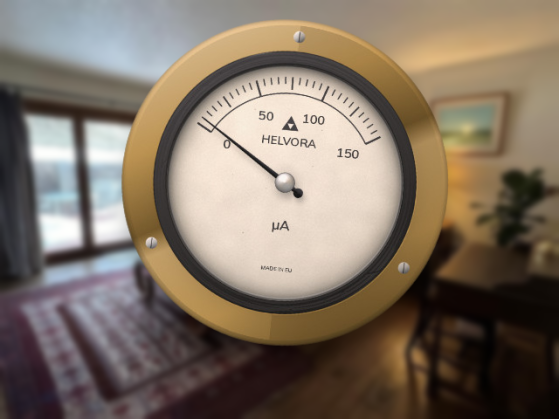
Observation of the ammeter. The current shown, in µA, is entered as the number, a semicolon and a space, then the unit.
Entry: 5; µA
